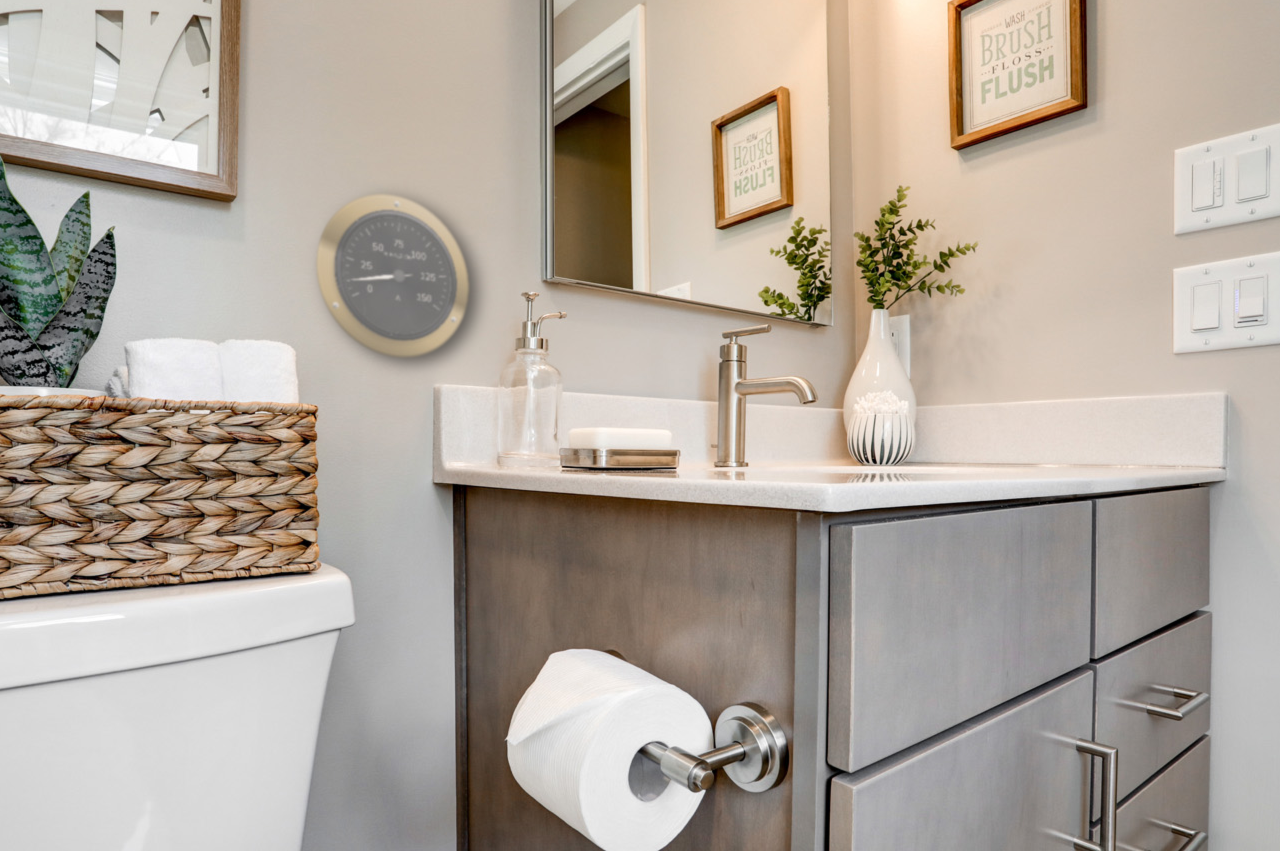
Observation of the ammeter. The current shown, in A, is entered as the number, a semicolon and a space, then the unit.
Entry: 10; A
